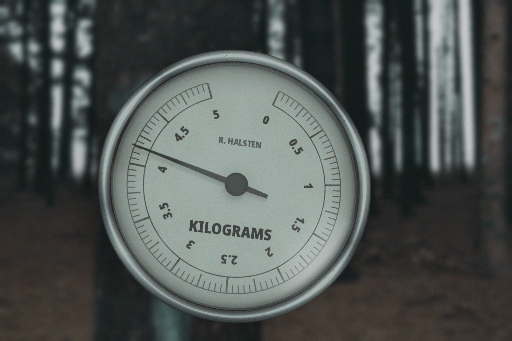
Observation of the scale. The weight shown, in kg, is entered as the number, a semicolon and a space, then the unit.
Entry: 4.15; kg
